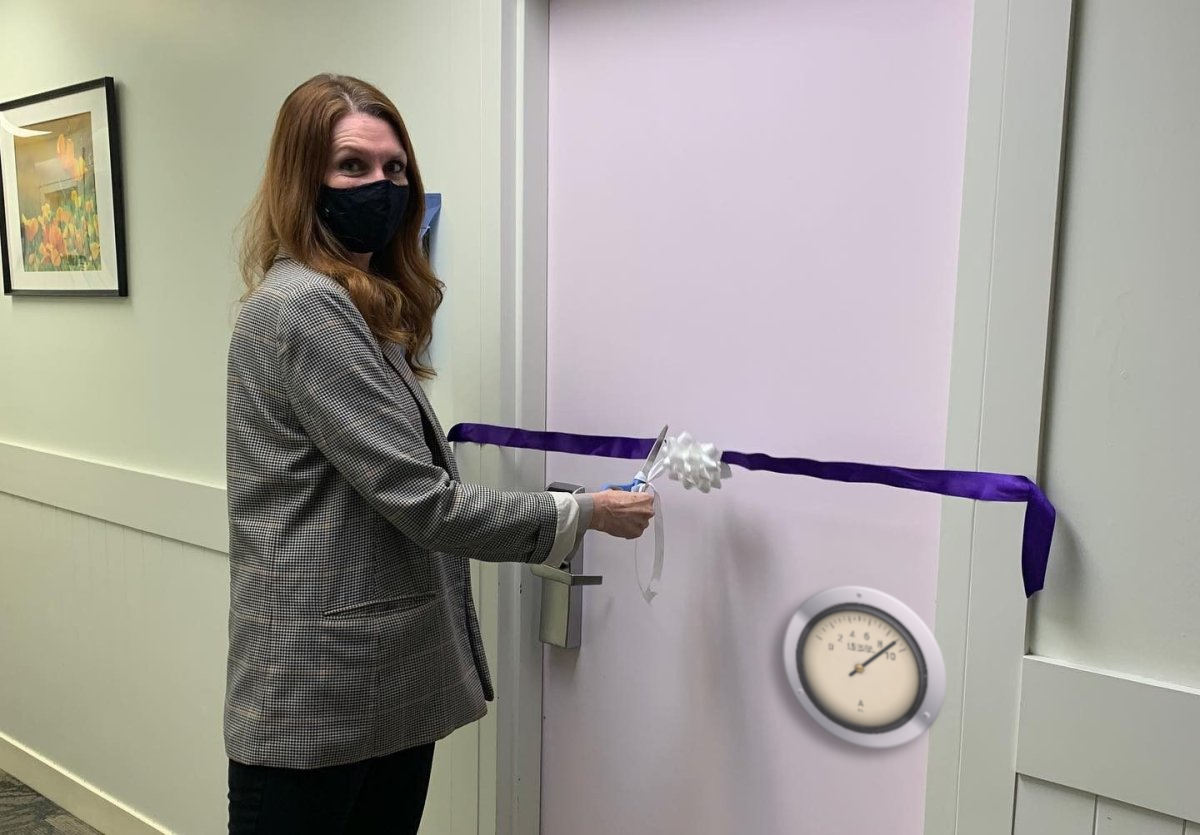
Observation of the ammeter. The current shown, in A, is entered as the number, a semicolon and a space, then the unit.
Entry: 9; A
